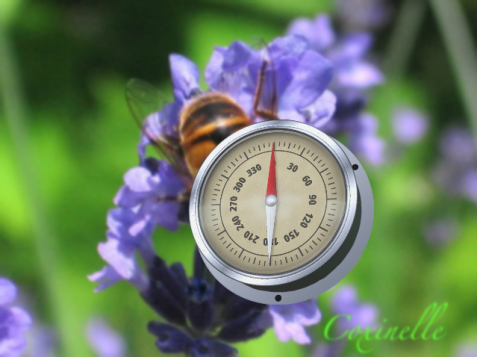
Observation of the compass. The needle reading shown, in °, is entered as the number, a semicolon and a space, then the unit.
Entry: 0; °
